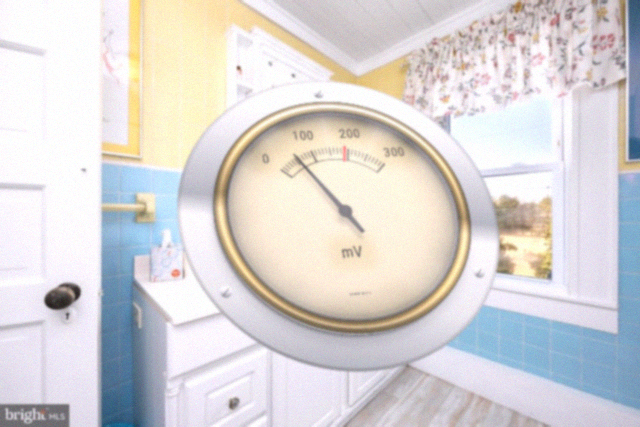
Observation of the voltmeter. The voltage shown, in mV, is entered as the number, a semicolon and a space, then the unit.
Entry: 50; mV
